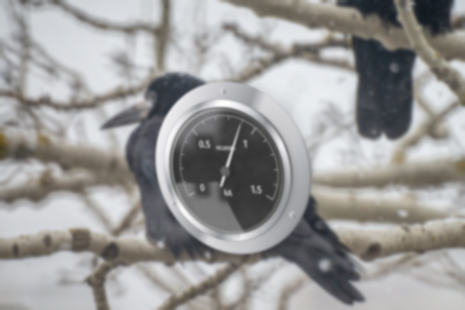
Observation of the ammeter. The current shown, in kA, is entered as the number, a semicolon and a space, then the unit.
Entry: 0.9; kA
